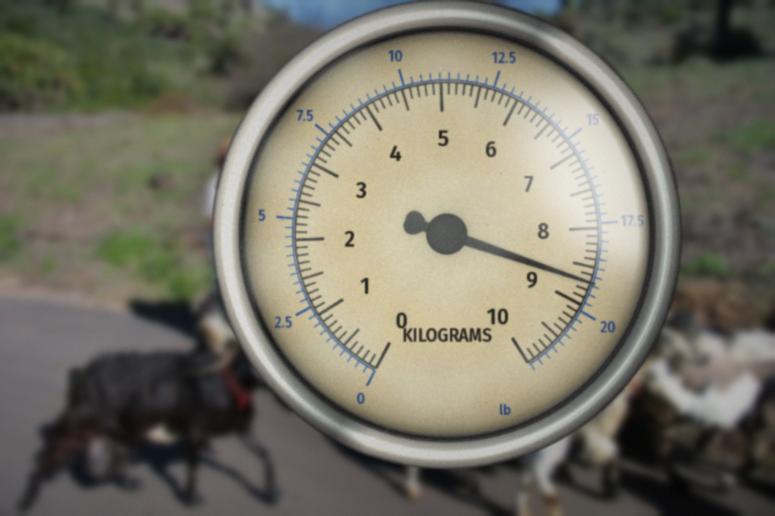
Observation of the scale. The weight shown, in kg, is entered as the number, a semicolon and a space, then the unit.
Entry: 8.7; kg
